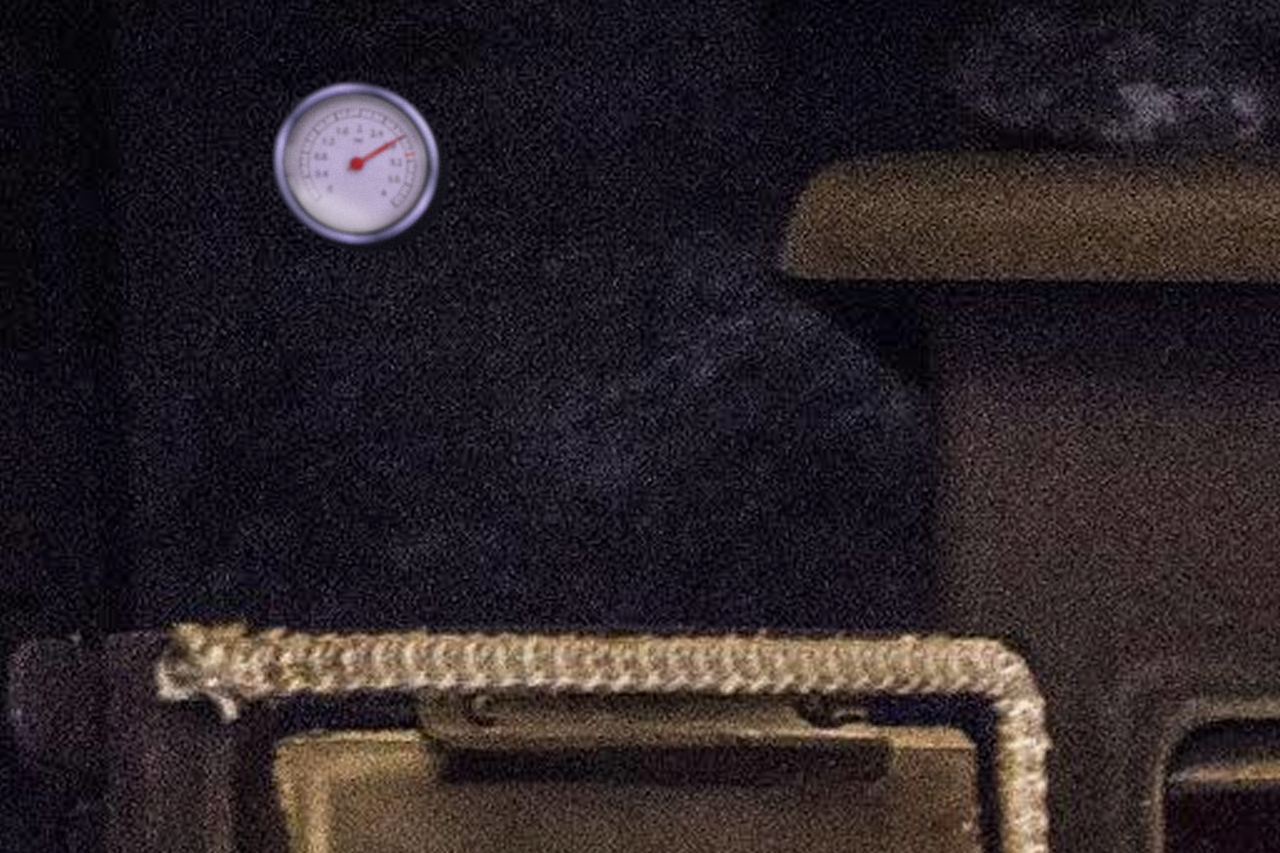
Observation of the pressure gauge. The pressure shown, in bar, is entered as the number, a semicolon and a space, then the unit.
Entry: 2.8; bar
